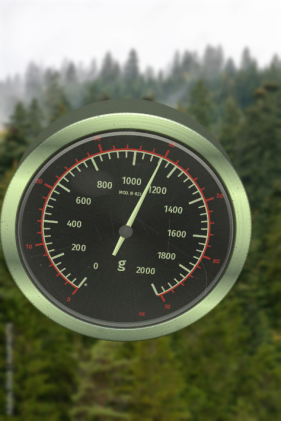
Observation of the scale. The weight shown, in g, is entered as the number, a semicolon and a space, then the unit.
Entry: 1120; g
